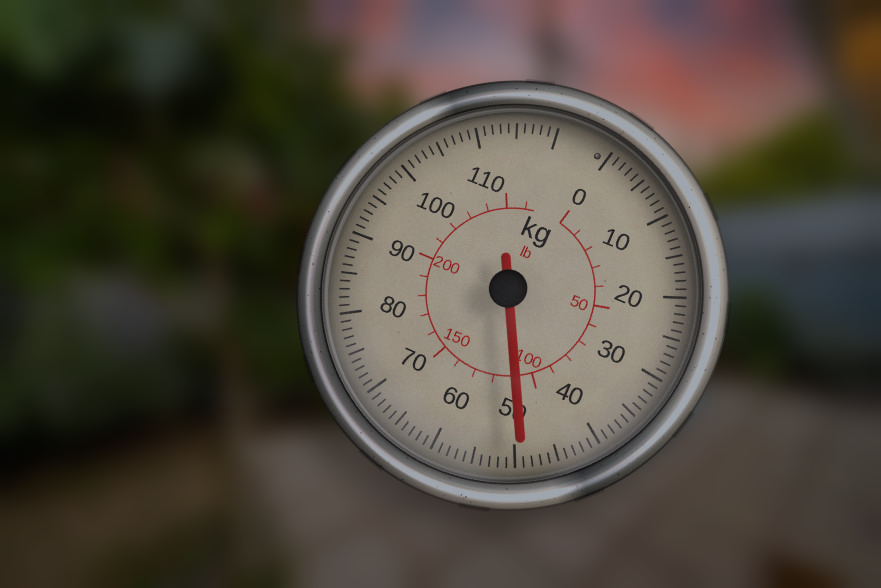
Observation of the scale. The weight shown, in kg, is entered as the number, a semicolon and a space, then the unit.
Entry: 49; kg
